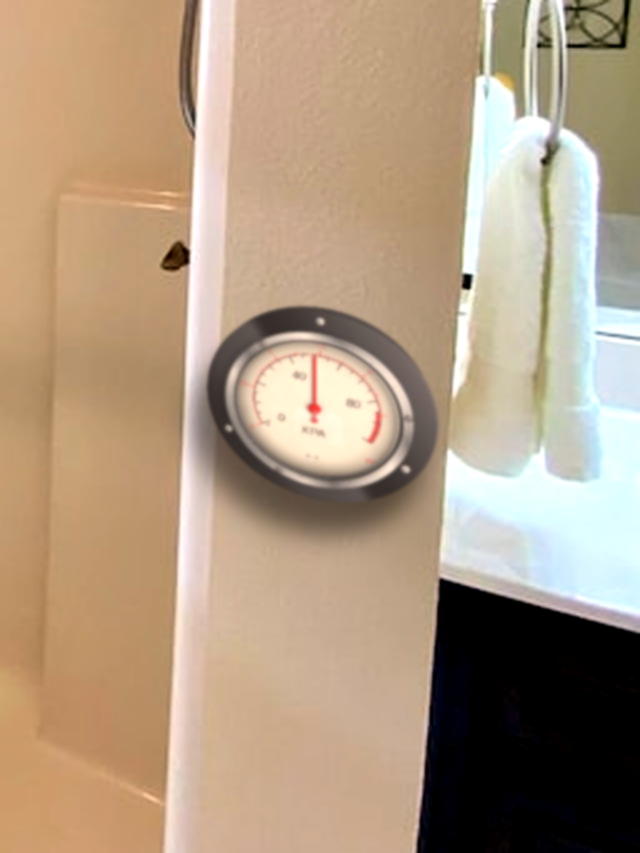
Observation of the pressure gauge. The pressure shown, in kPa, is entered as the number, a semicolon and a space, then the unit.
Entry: 50; kPa
